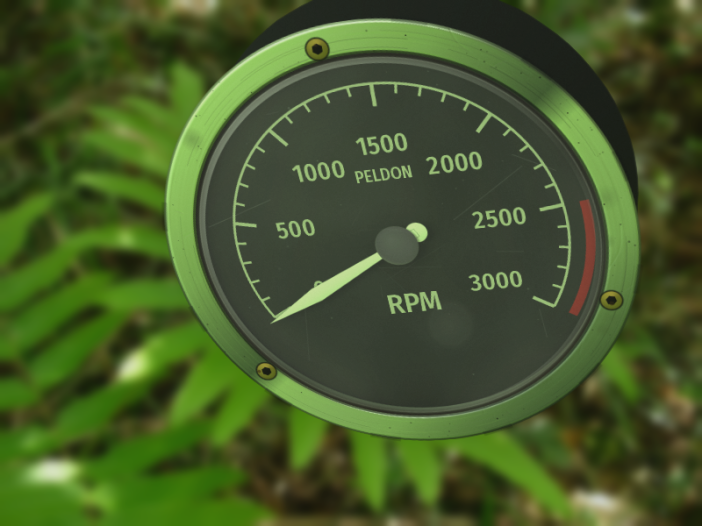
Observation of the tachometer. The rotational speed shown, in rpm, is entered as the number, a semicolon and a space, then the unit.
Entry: 0; rpm
